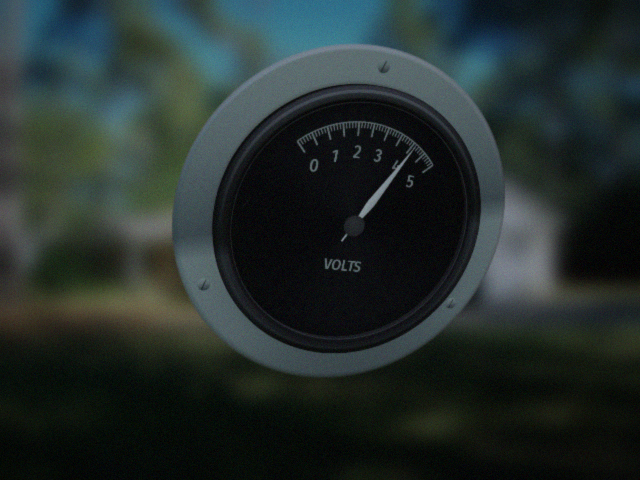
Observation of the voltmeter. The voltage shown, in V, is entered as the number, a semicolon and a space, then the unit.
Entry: 4; V
